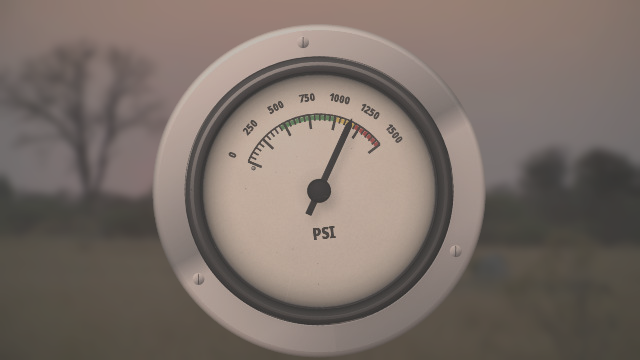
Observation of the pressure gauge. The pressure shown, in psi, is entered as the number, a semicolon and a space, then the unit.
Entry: 1150; psi
